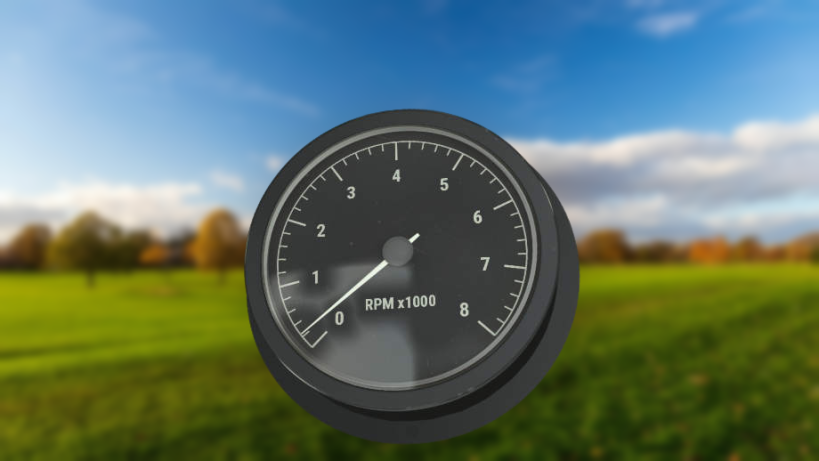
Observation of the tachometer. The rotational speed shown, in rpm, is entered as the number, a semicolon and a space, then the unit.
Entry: 200; rpm
